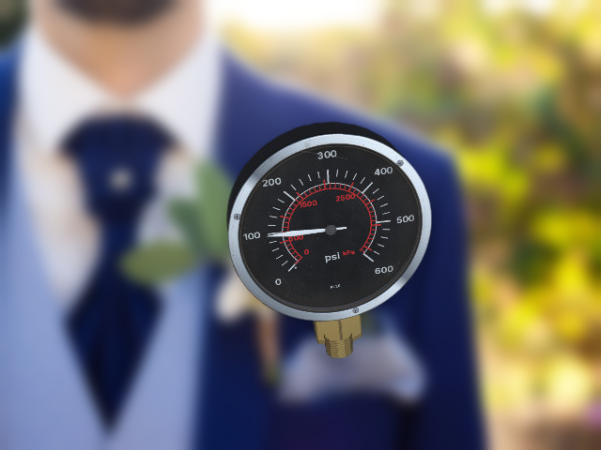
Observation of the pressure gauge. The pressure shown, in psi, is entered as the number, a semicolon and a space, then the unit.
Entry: 100; psi
